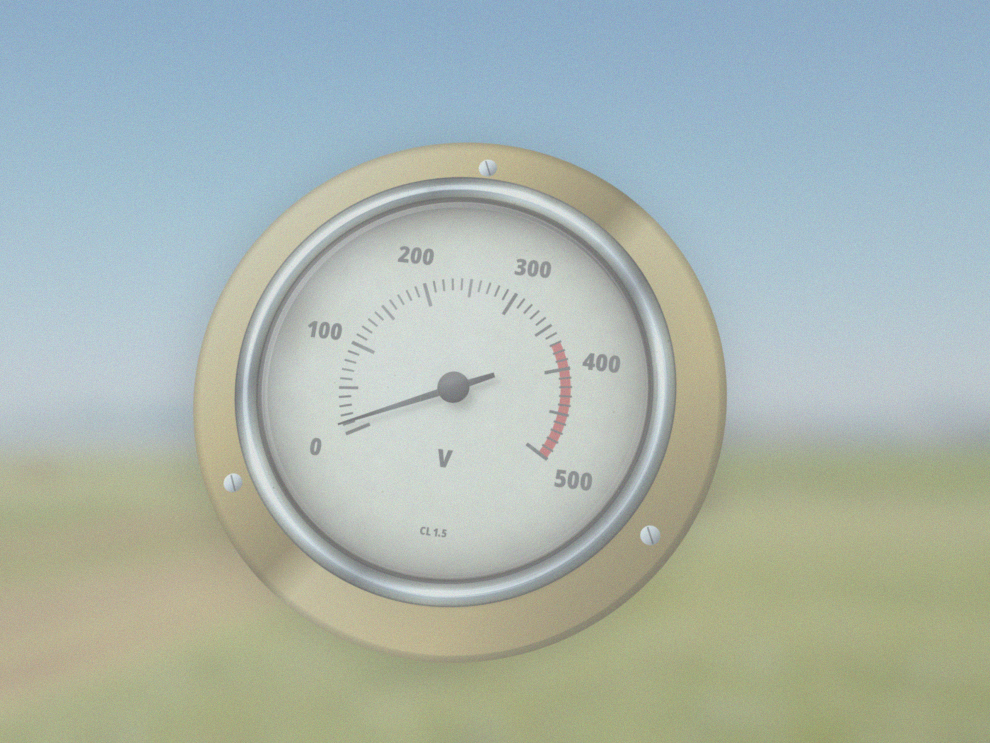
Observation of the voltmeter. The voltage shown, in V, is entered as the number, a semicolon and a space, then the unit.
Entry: 10; V
